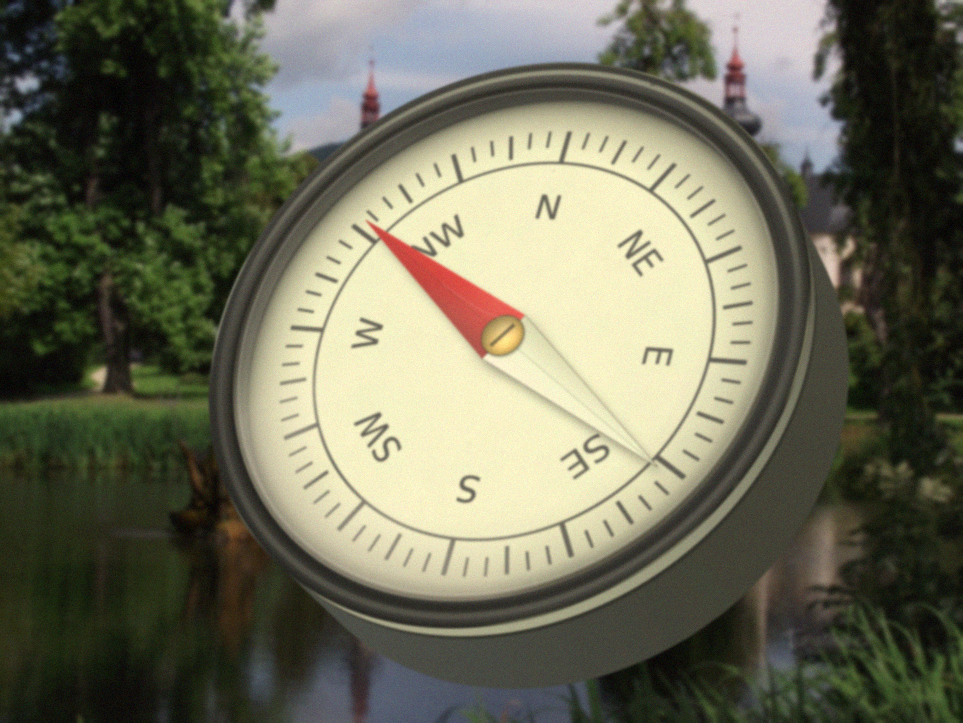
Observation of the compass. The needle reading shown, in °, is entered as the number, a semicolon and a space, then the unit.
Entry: 302.5; °
